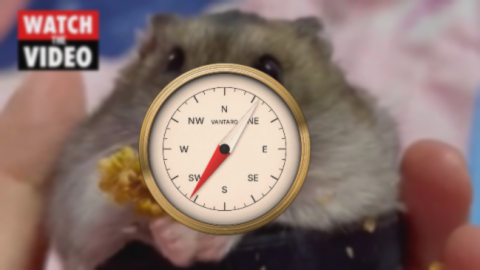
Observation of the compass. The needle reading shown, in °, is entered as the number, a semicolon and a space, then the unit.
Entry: 215; °
